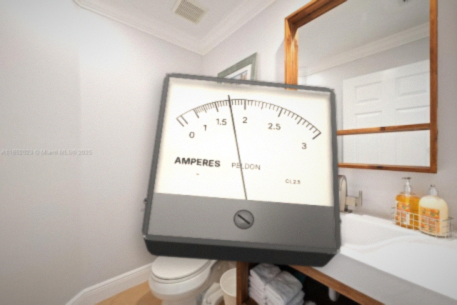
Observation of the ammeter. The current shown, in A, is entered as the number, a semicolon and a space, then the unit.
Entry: 1.75; A
